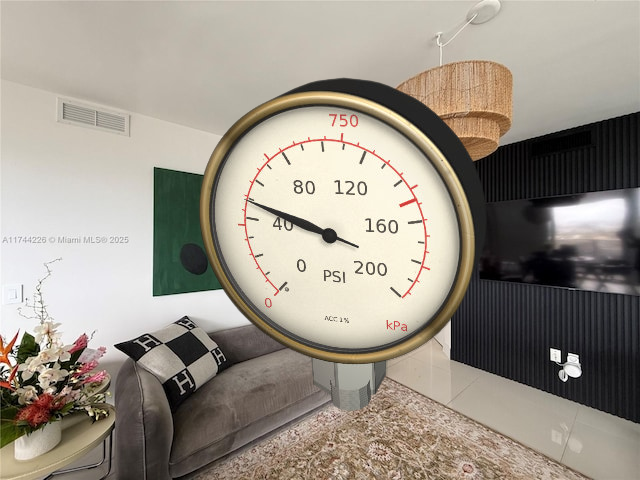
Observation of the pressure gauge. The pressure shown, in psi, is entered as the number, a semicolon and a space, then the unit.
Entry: 50; psi
